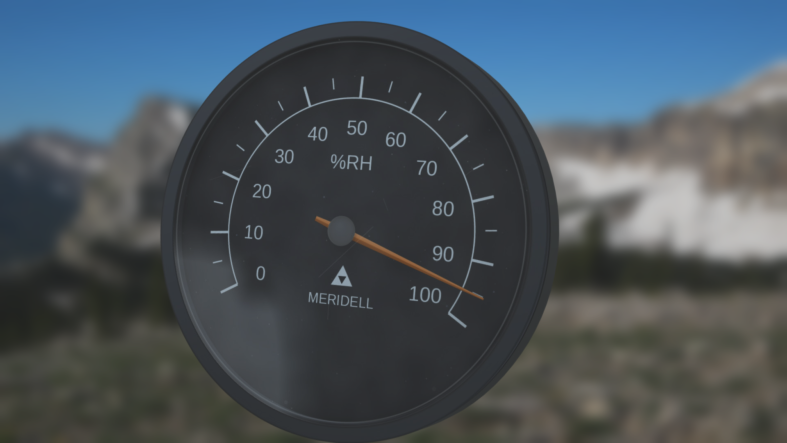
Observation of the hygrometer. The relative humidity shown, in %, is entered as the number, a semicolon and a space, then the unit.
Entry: 95; %
